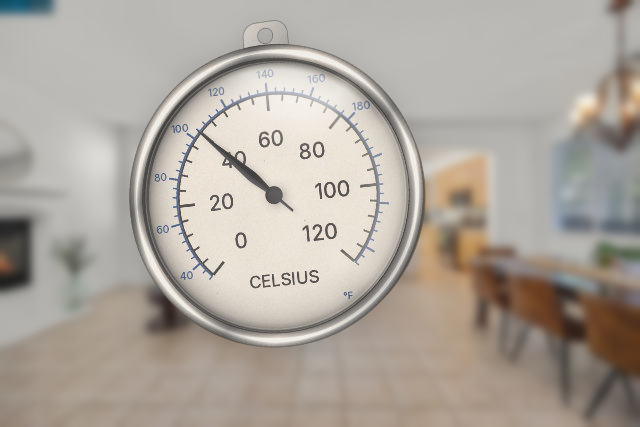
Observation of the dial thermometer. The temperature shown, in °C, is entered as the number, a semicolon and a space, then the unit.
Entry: 40; °C
